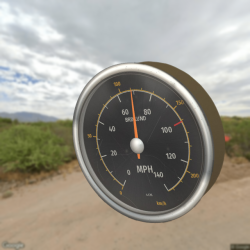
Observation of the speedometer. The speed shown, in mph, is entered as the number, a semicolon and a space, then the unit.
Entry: 70; mph
